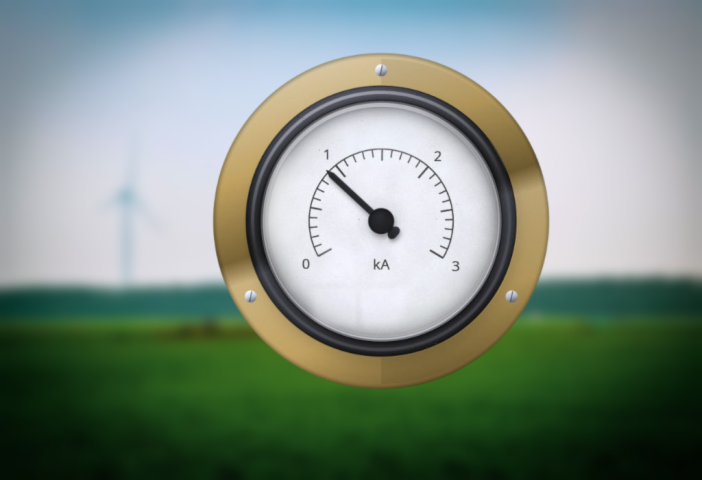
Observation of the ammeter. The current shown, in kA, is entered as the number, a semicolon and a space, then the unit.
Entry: 0.9; kA
